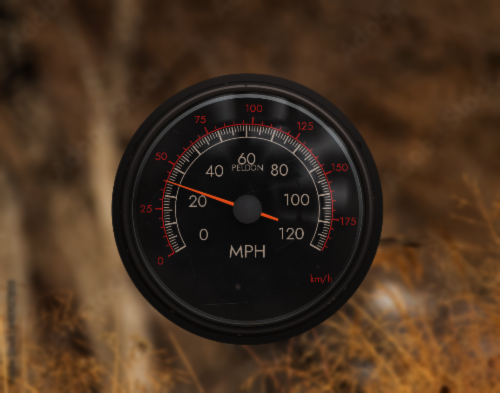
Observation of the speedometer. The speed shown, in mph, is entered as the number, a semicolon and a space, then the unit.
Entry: 25; mph
